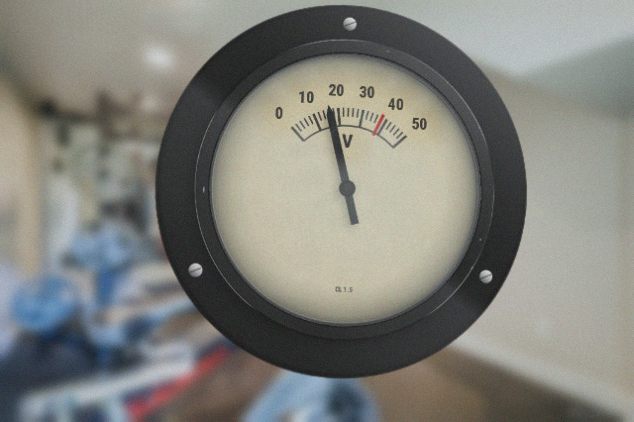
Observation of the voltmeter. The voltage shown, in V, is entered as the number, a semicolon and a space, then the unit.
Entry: 16; V
